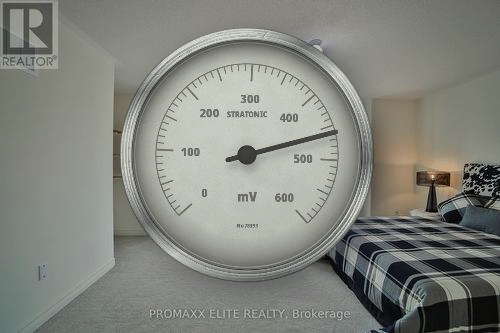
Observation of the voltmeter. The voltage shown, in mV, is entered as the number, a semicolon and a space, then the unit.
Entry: 460; mV
